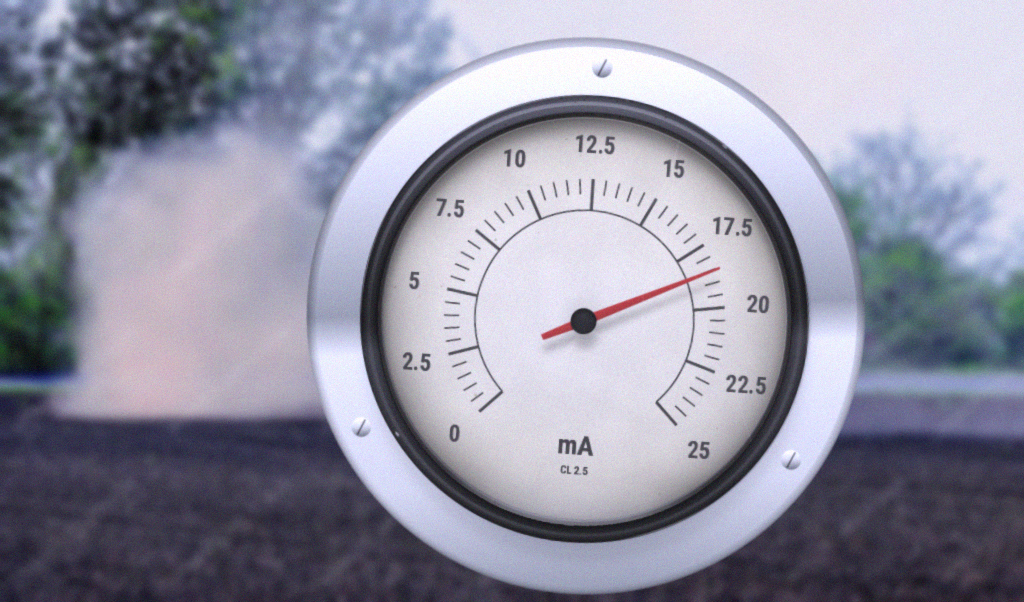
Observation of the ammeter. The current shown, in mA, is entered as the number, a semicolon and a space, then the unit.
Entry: 18.5; mA
